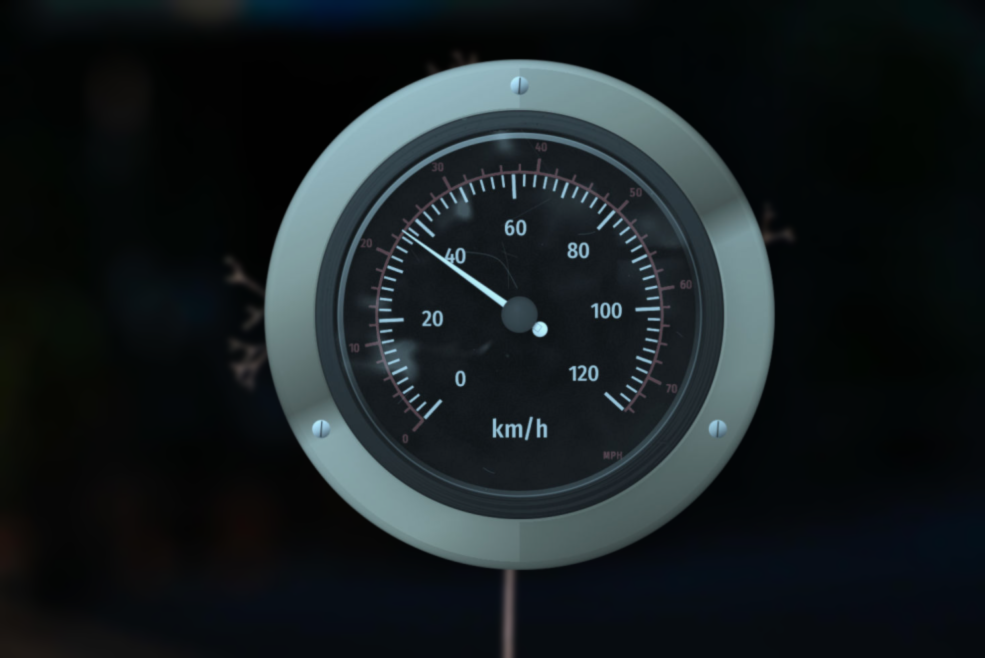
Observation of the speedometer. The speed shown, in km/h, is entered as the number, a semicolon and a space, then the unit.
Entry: 37; km/h
